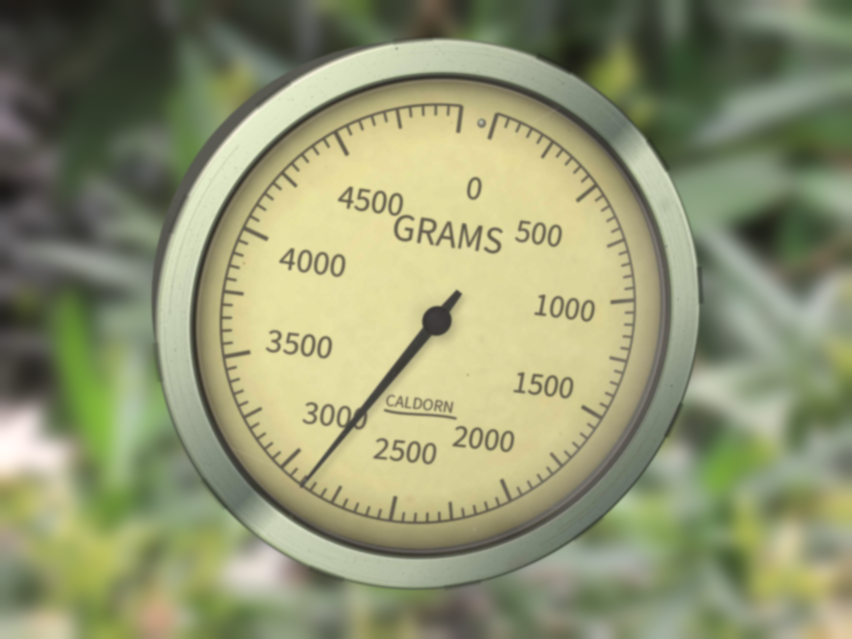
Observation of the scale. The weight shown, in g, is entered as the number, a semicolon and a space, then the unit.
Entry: 2900; g
